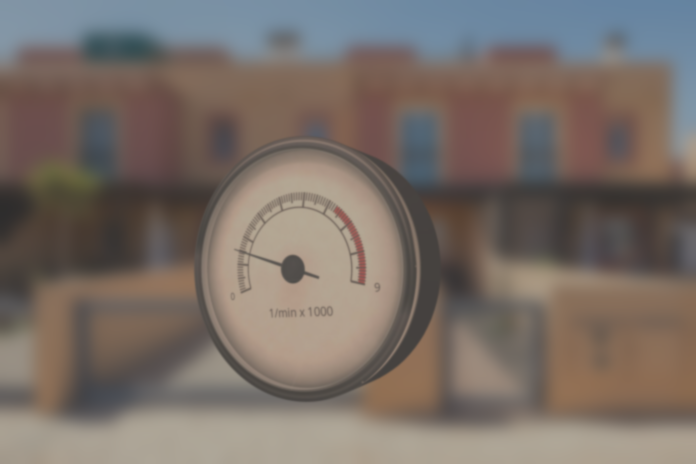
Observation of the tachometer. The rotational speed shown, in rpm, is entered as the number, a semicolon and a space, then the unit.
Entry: 1500; rpm
